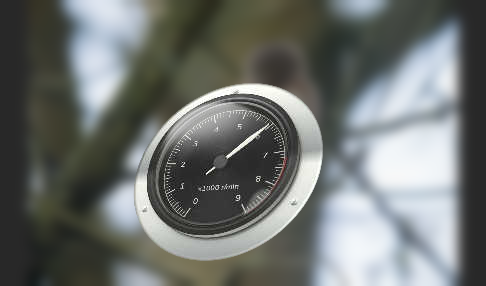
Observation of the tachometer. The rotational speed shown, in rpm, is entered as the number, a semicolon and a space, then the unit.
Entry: 6000; rpm
